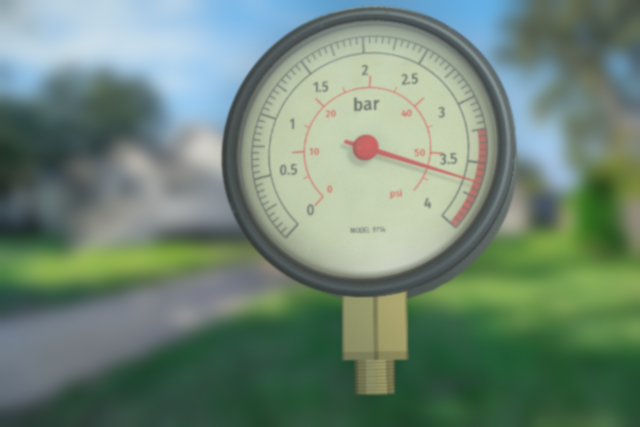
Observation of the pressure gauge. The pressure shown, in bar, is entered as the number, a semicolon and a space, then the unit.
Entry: 3.65; bar
